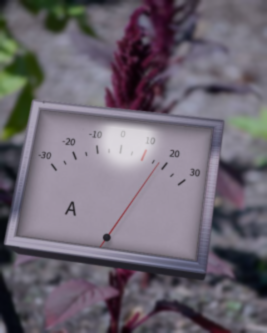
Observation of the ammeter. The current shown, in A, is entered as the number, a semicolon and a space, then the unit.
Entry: 17.5; A
